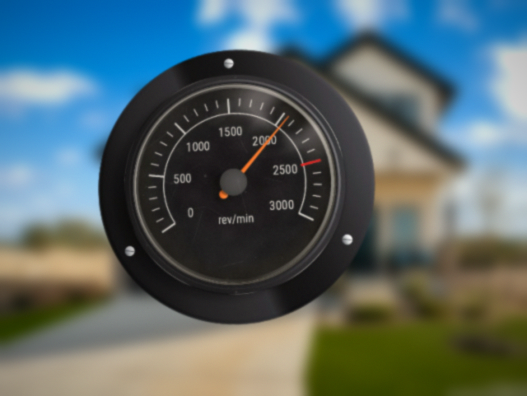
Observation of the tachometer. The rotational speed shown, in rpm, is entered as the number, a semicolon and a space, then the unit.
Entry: 2050; rpm
